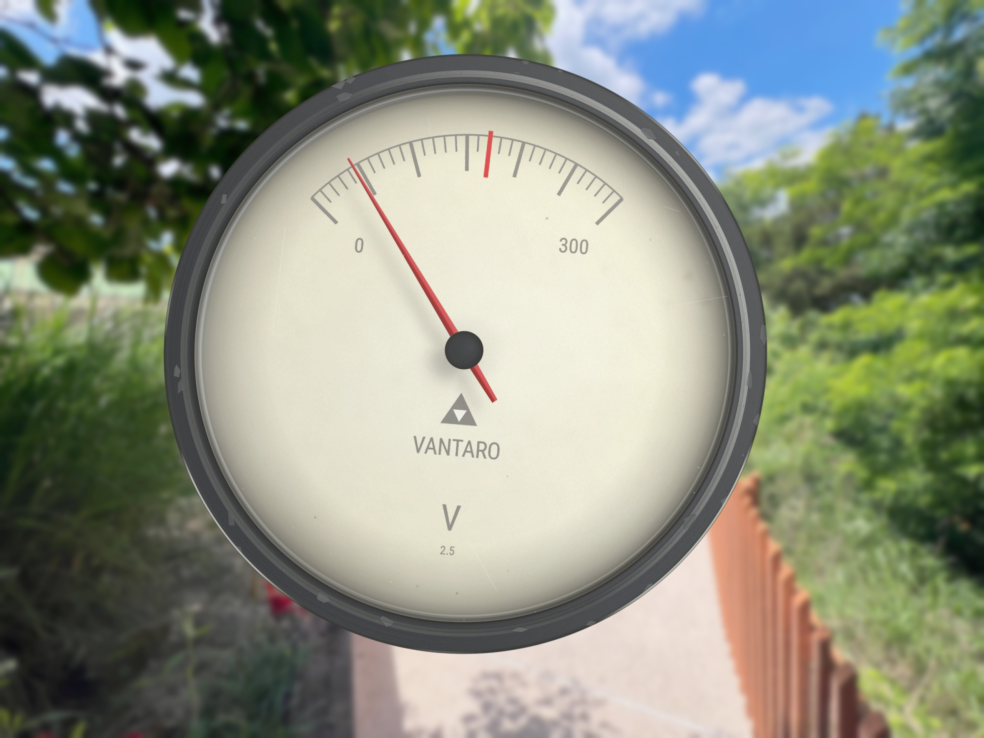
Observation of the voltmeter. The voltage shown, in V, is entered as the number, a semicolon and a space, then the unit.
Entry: 45; V
